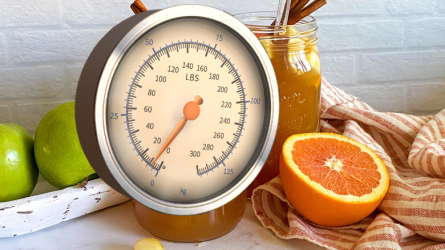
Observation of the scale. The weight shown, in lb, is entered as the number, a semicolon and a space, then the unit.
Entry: 10; lb
